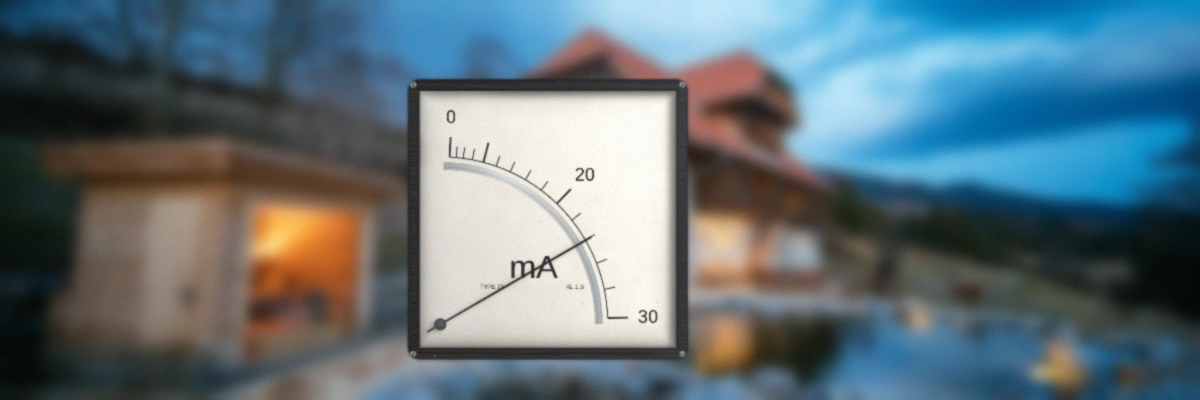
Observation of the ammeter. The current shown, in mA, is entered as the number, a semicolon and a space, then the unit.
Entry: 24; mA
